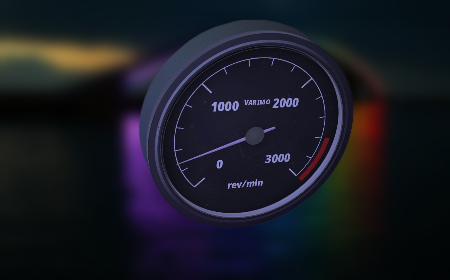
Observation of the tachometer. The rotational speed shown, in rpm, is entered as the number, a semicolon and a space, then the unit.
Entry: 300; rpm
